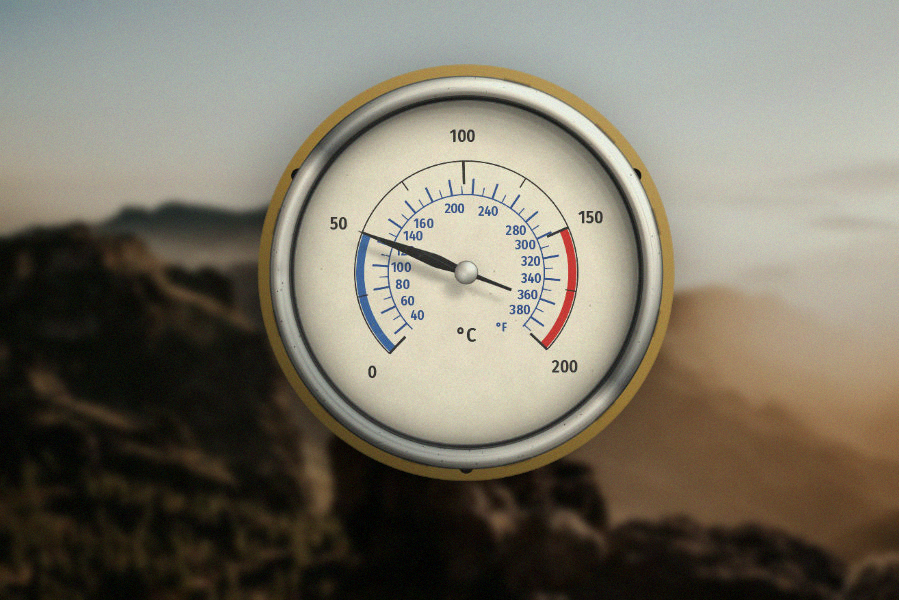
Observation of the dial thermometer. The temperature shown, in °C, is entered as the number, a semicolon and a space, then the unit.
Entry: 50; °C
